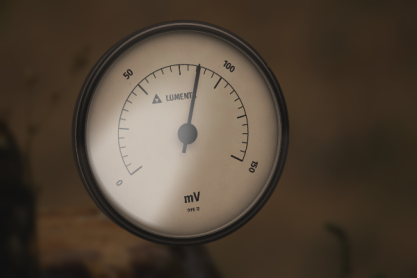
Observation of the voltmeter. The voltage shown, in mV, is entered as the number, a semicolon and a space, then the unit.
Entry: 85; mV
